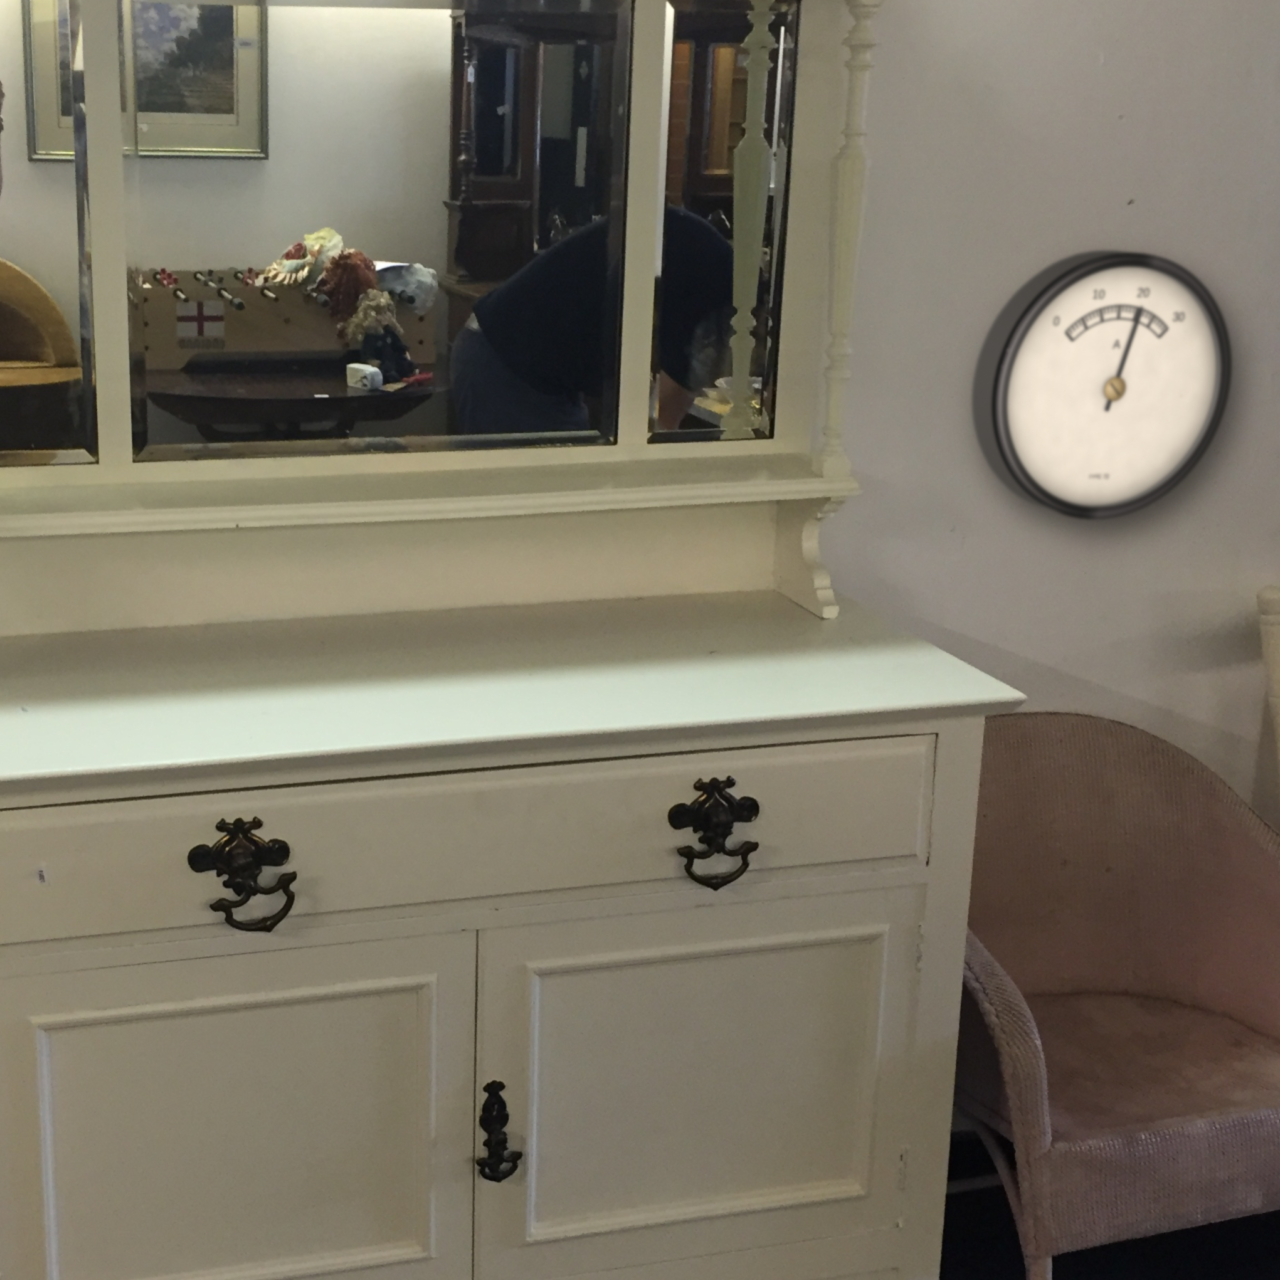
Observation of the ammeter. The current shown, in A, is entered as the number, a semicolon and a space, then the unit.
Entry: 20; A
